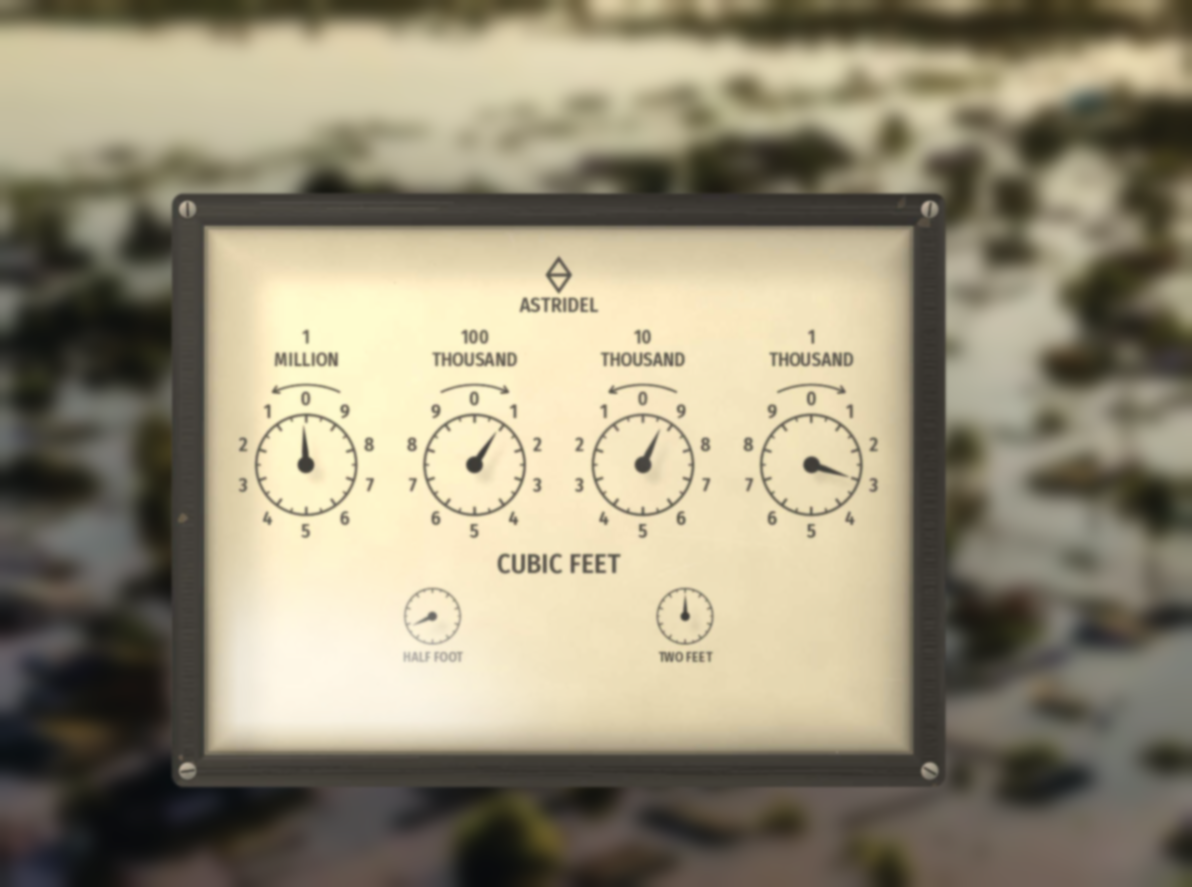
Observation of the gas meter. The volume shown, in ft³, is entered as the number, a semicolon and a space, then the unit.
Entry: 9300; ft³
